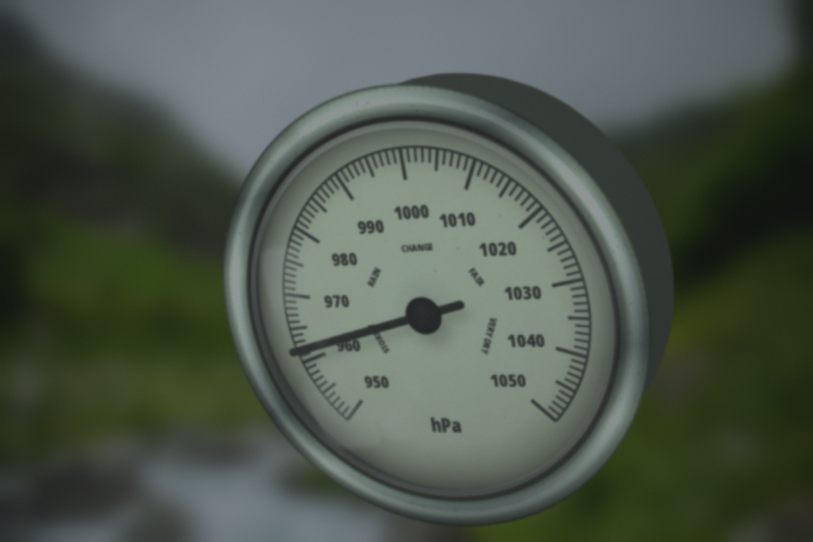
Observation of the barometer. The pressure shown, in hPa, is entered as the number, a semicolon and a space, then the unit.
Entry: 962; hPa
